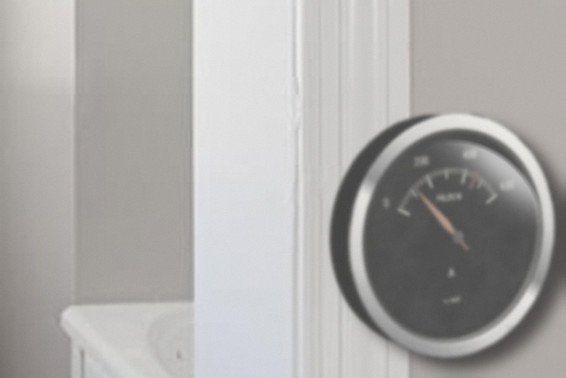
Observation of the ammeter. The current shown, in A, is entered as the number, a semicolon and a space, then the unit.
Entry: 100; A
